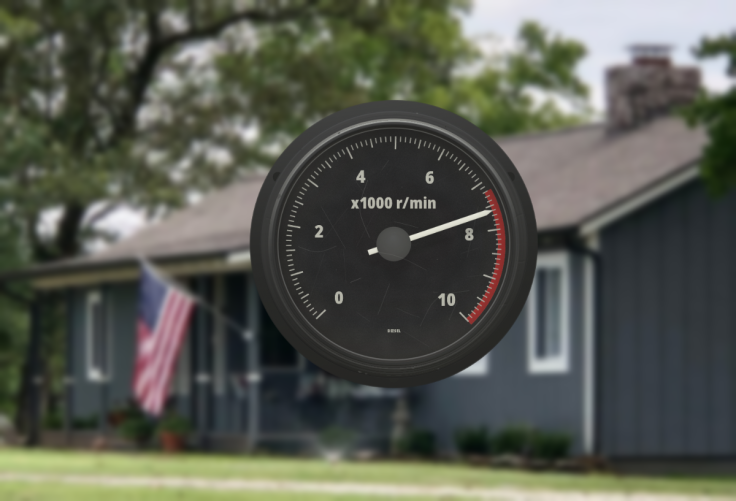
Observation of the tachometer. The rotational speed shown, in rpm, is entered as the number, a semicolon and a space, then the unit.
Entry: 7600; rpm
